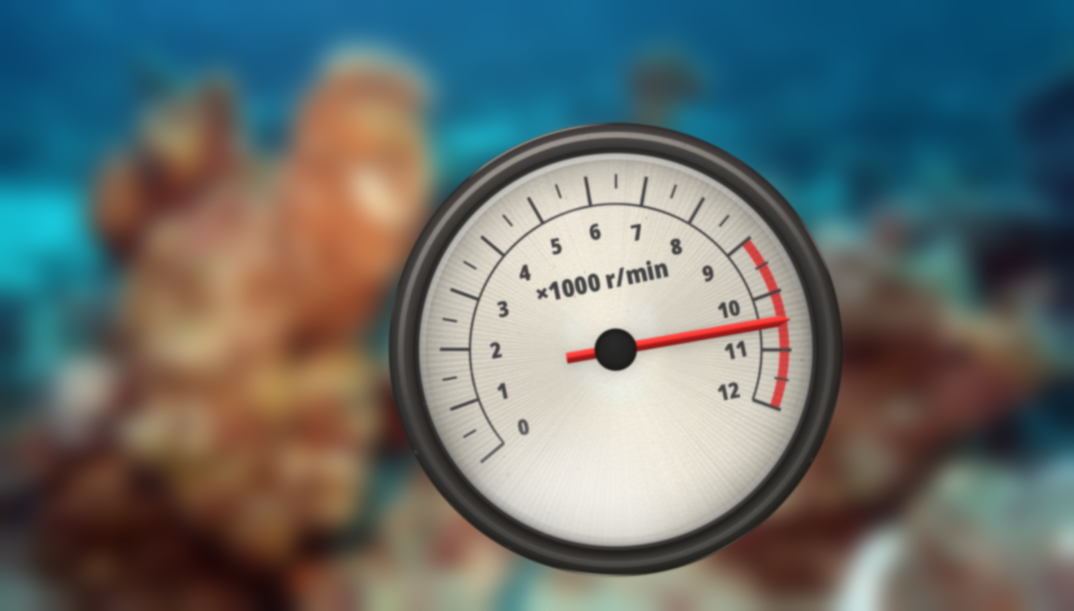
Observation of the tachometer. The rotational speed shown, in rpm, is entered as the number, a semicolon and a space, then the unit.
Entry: 10500; rpm
